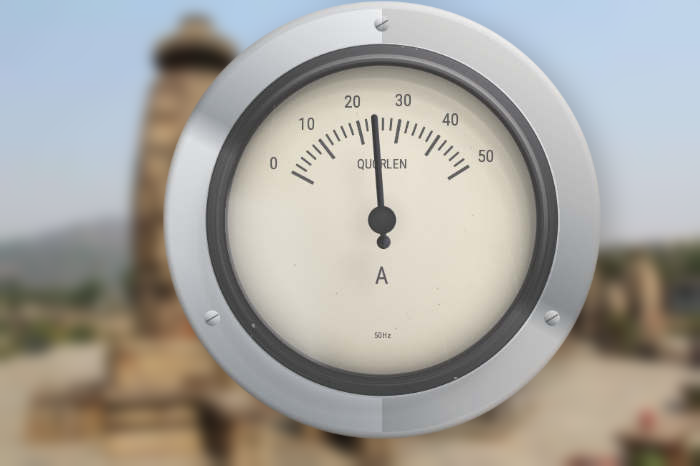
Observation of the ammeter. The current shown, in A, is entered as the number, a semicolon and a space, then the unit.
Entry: 24; A
